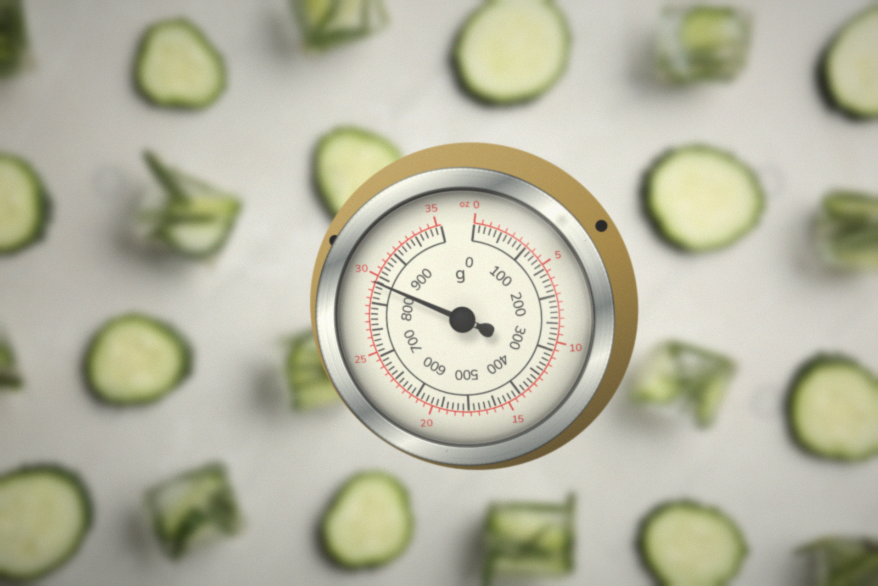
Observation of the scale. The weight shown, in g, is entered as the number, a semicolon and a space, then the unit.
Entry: 840; g
